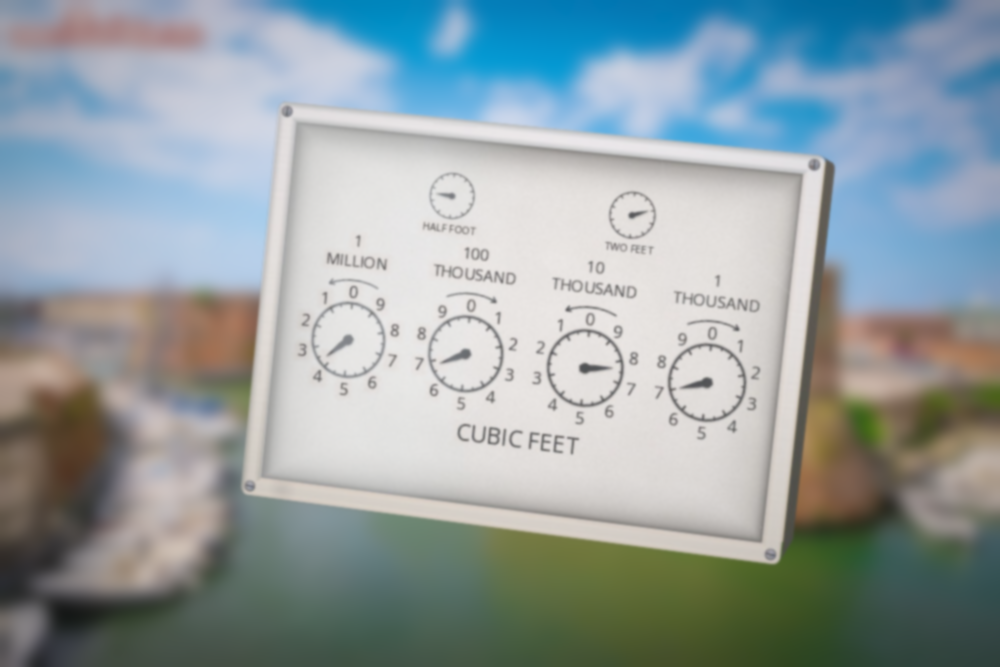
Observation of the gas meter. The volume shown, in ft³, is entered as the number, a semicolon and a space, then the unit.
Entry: 367700; ft³
